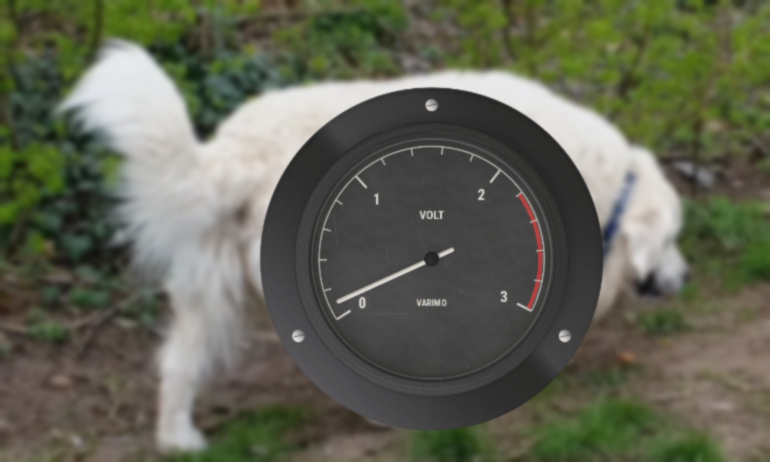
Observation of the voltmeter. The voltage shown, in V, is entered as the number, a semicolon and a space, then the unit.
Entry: 0.1; V
